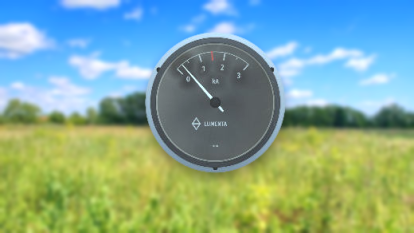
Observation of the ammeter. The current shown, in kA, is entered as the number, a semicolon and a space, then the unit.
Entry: 0.25; kA
